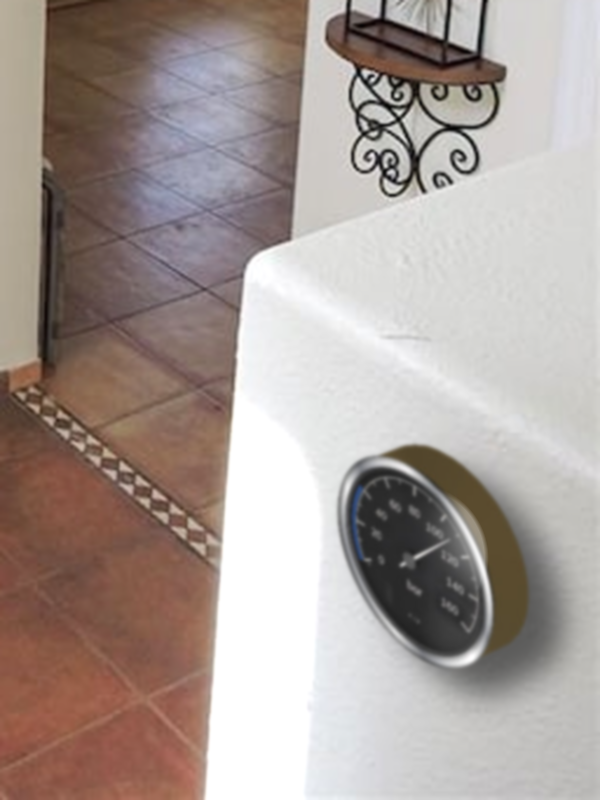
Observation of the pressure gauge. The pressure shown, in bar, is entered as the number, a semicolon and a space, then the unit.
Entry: 110; bar
